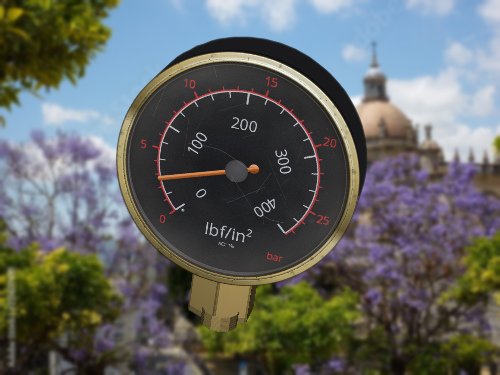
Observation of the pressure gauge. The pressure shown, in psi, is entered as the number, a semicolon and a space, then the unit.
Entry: 40; psi
